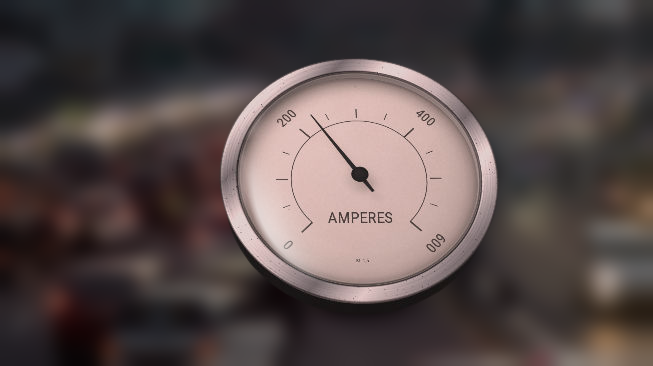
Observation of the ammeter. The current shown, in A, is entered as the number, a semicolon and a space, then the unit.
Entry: 225; A
